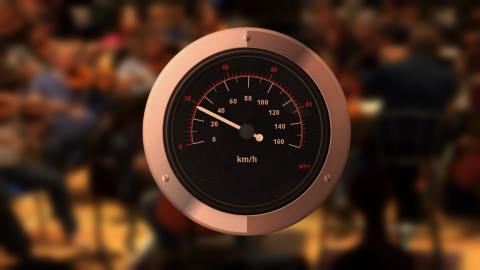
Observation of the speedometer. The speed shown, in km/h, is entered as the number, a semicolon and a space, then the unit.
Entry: 30; km/h
